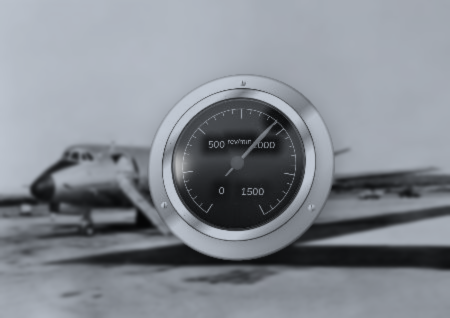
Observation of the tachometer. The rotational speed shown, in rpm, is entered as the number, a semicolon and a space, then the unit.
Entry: 950; rpm
